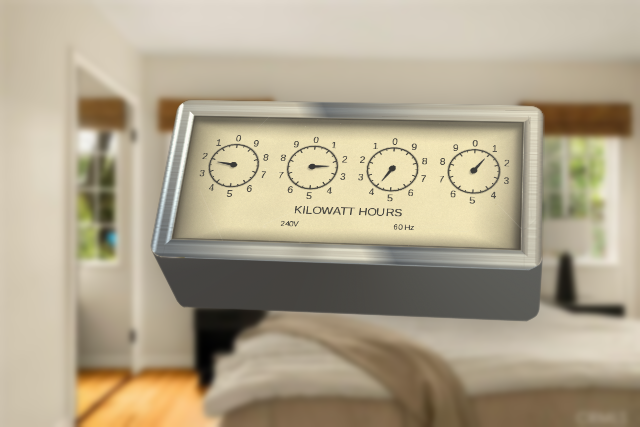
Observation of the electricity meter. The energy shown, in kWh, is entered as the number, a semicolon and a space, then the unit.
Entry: 2241; kWh
